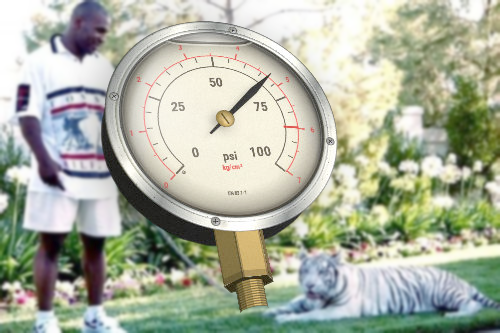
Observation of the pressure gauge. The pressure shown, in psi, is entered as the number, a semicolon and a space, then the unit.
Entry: 67.5; psi
